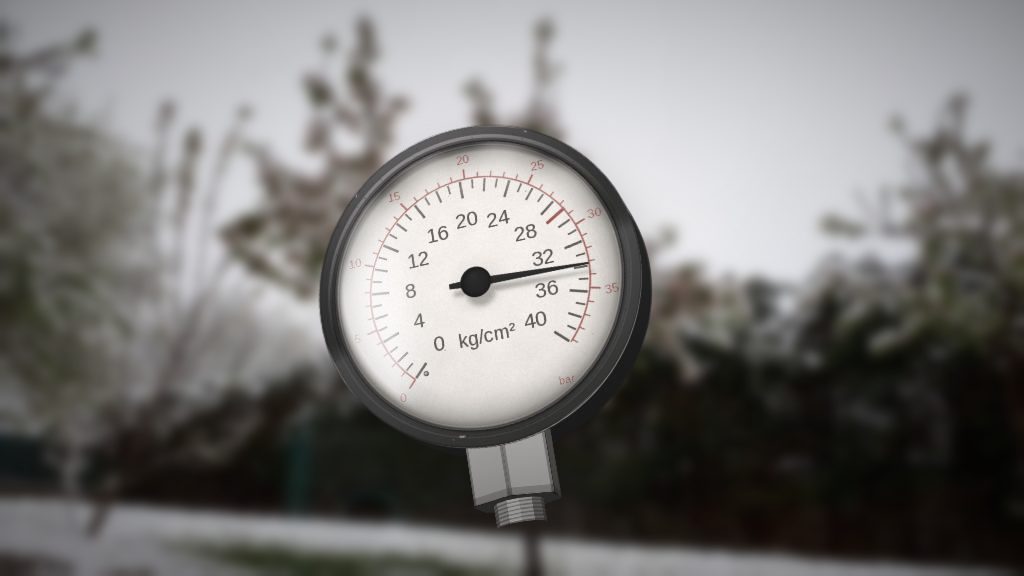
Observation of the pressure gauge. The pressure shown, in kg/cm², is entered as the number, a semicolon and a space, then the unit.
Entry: 34; kg/cm²
